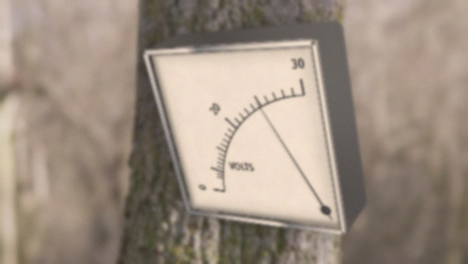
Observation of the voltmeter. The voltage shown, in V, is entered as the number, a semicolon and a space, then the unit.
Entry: 25; V
